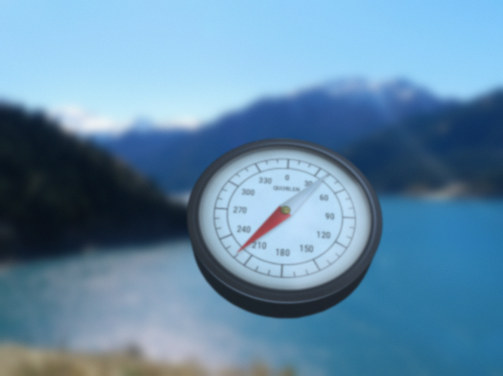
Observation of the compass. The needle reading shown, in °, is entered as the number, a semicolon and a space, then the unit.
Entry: 220; °
